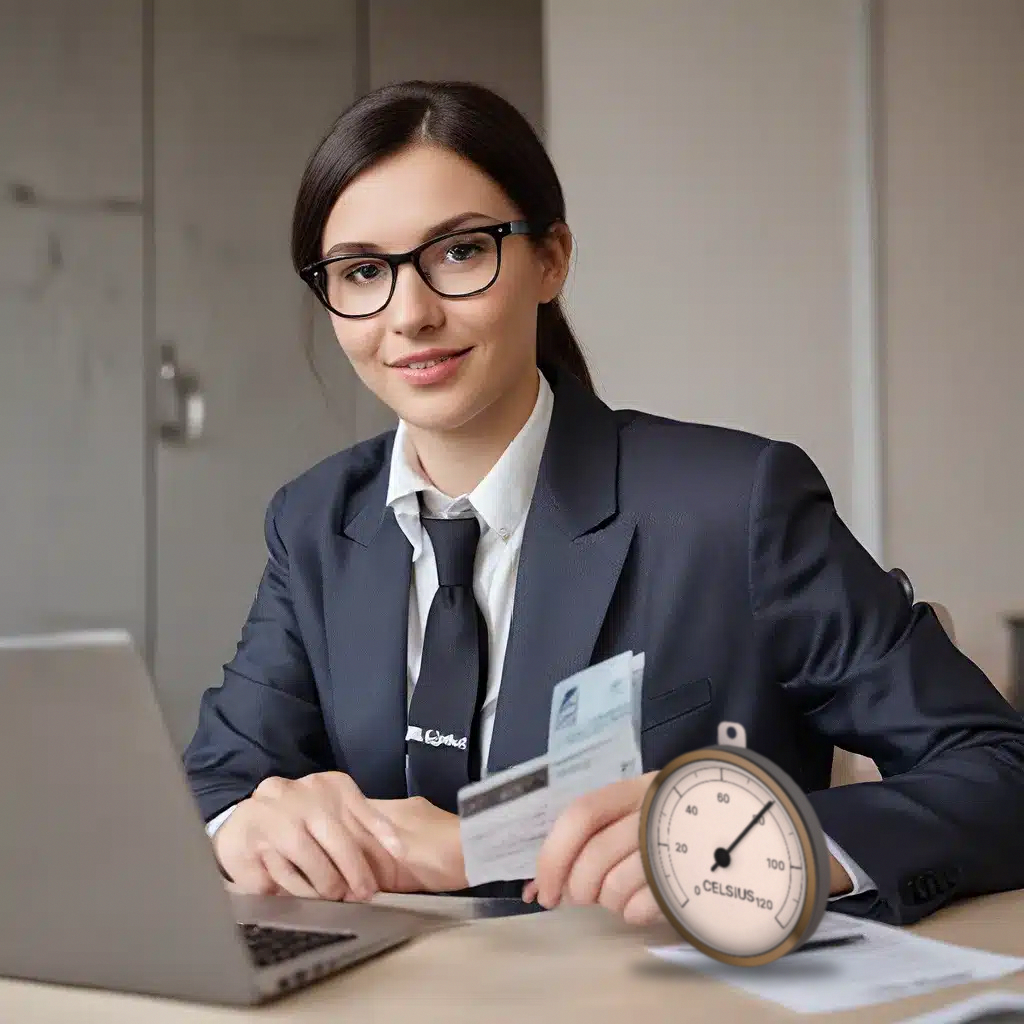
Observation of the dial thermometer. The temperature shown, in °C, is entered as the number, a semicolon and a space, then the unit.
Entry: 80; °C
